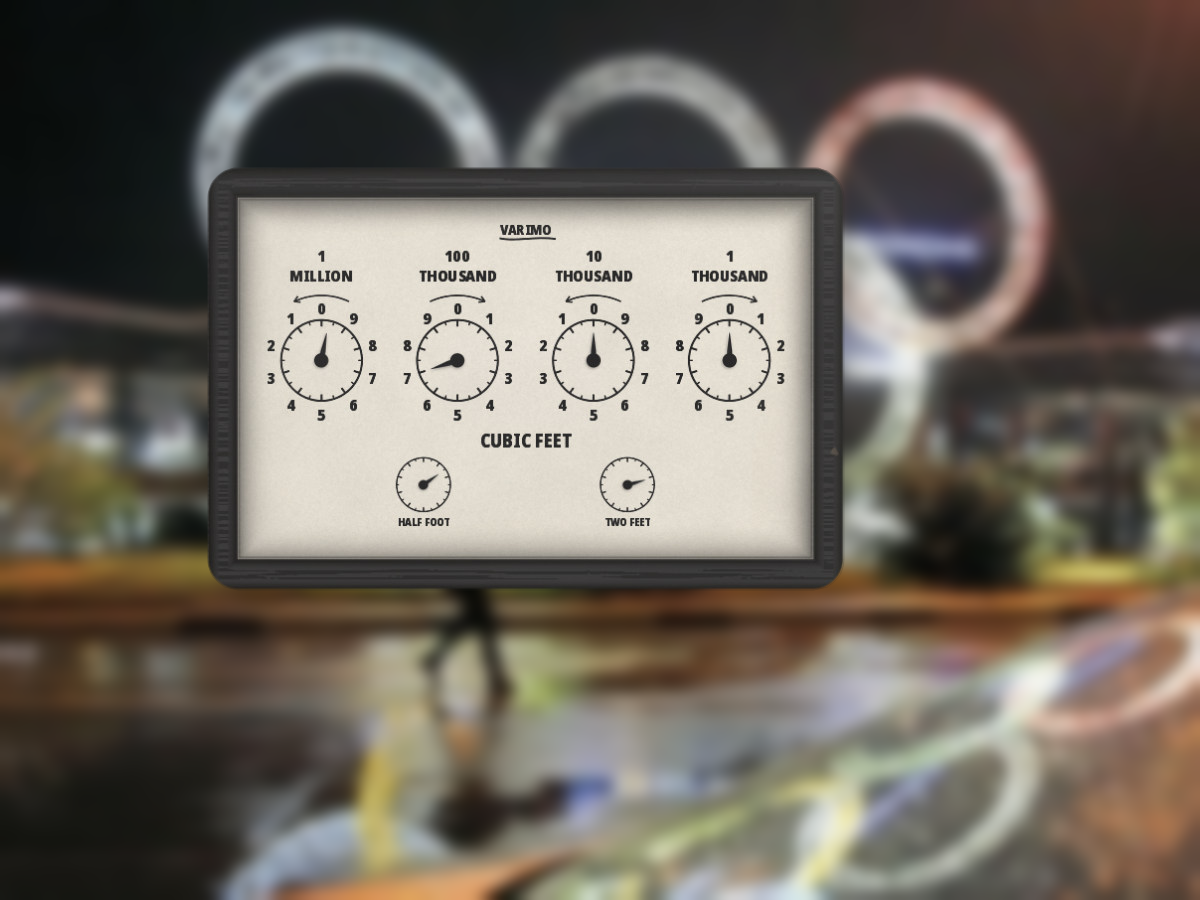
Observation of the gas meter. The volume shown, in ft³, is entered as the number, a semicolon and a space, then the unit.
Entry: 970000; ft³
